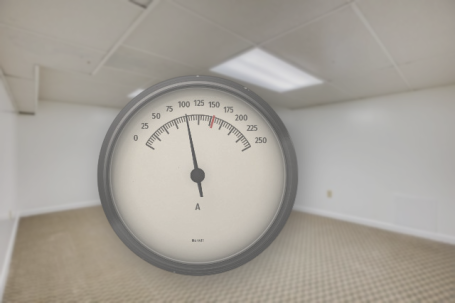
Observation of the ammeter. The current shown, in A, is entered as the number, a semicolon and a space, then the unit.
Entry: 100; A
